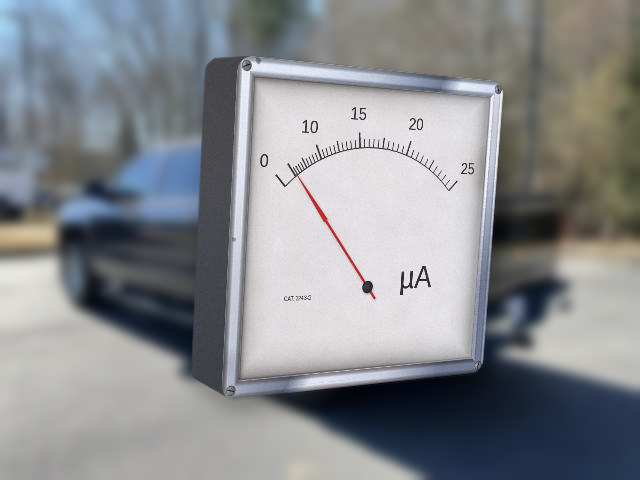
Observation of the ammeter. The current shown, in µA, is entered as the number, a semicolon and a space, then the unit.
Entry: 5; µA
